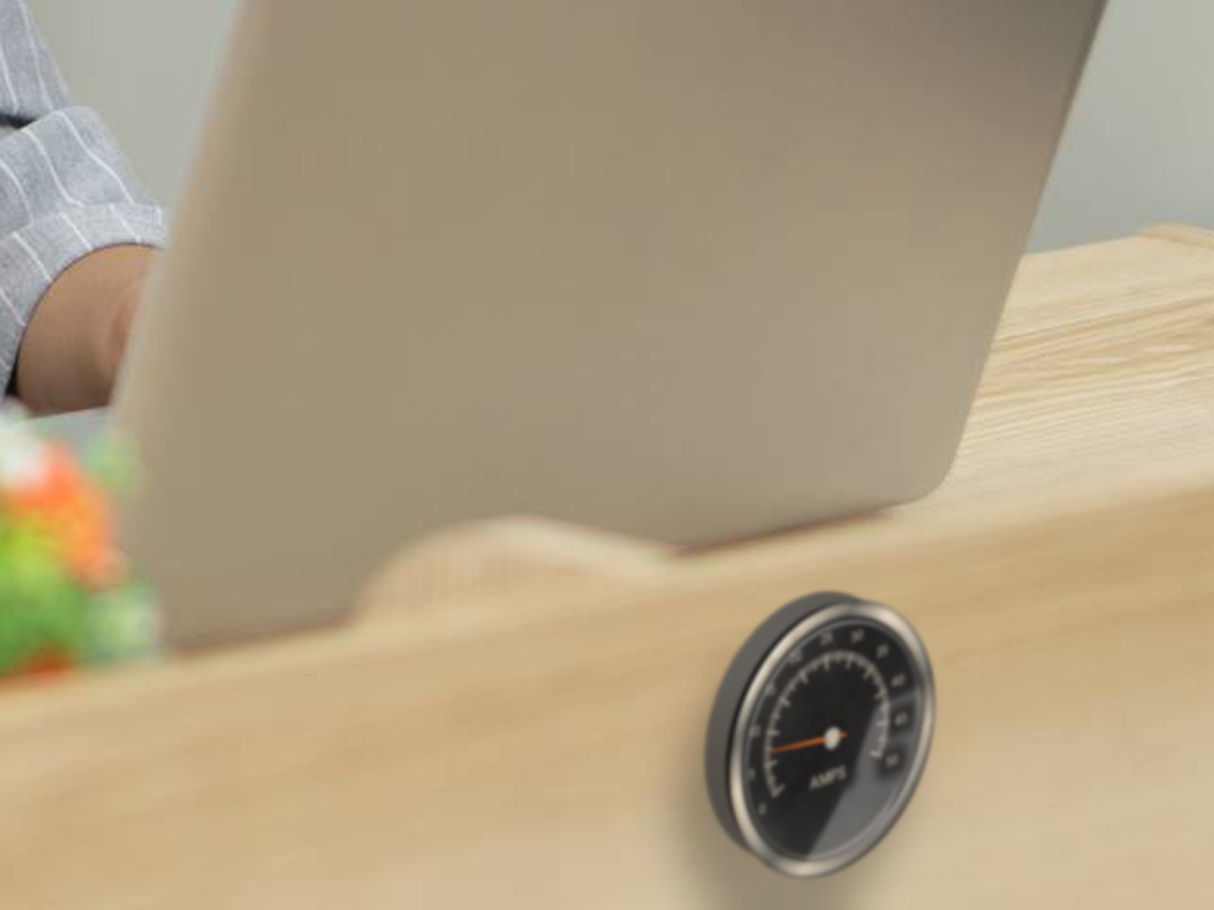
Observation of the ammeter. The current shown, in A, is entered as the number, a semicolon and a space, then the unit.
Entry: 7.5; A
